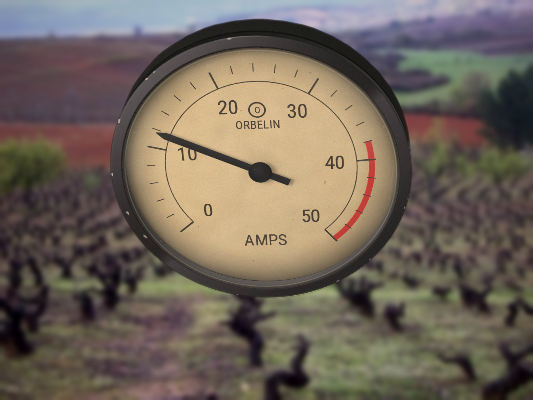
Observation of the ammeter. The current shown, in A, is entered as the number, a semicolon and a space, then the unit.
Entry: 12; A
